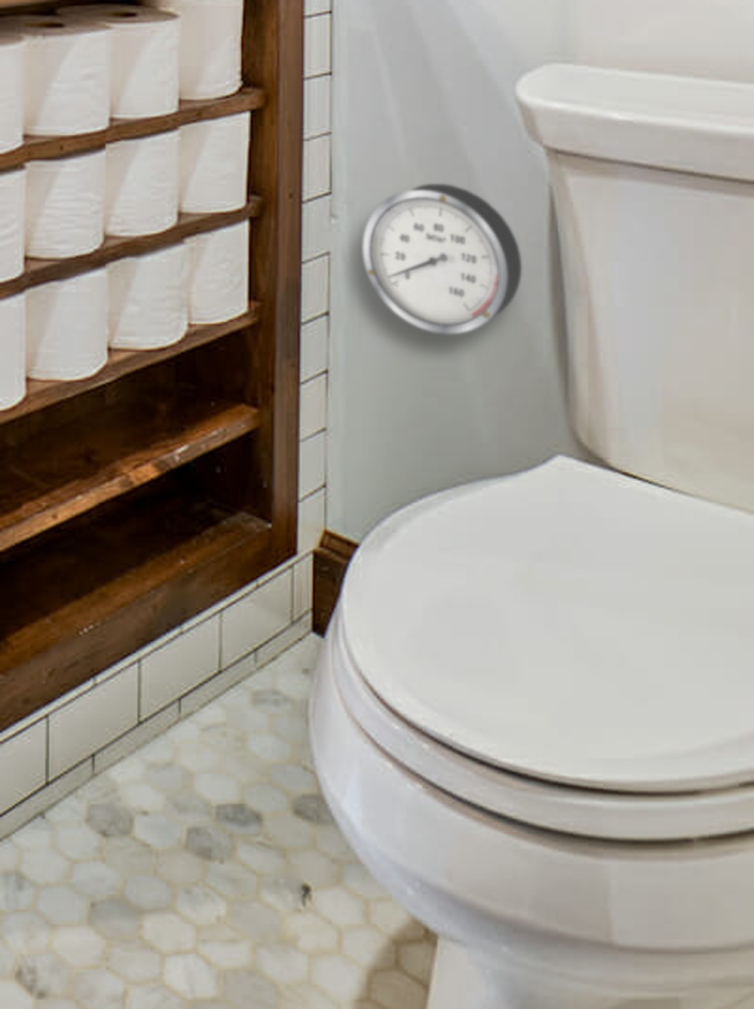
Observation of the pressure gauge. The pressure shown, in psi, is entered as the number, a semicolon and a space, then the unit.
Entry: 5; psi
